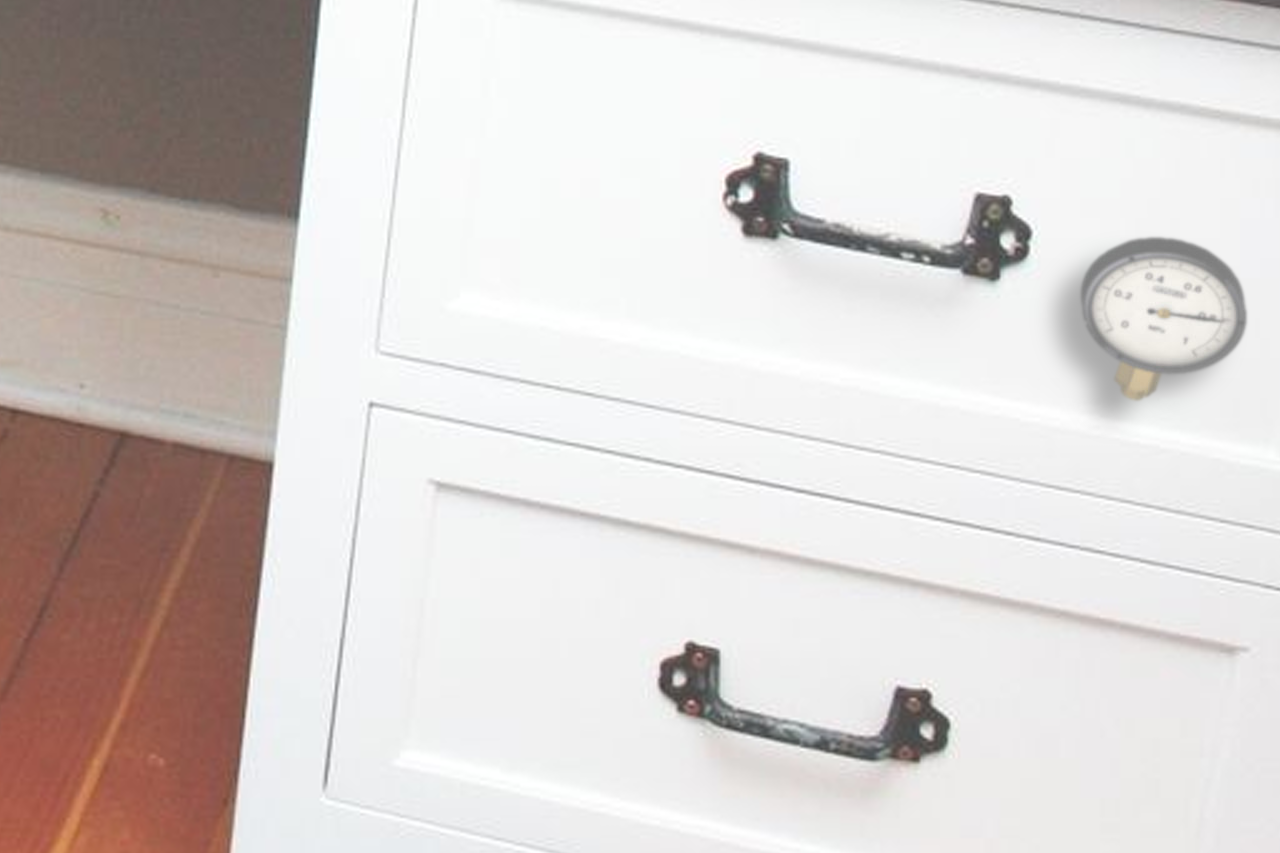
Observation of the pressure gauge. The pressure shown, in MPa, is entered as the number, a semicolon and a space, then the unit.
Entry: 0.8; MPa
